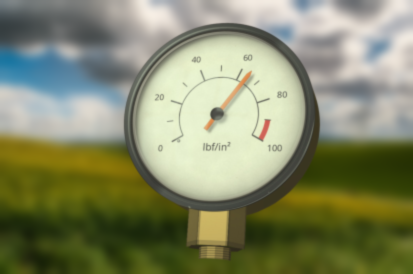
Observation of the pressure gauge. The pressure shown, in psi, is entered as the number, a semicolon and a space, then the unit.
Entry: 65; psi
